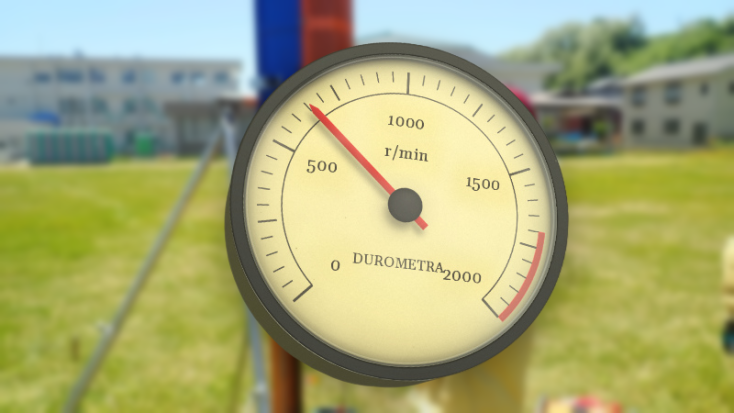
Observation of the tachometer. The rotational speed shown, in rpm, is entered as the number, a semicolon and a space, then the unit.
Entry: 650; rpm
